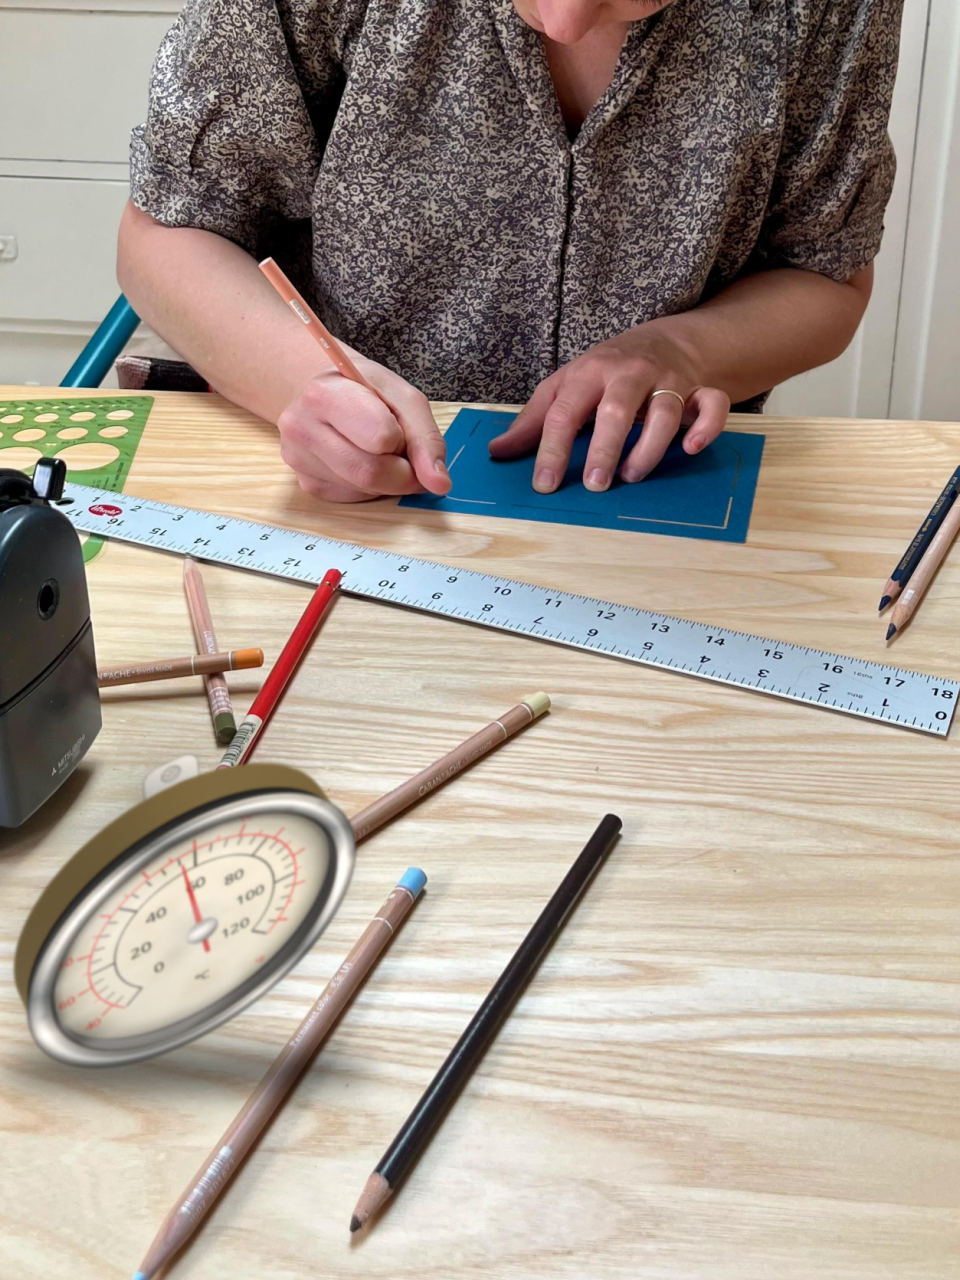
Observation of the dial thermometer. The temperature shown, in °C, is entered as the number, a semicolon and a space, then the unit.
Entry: 56; °C
